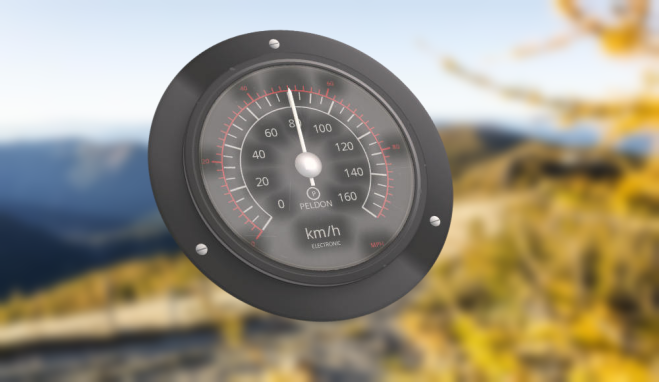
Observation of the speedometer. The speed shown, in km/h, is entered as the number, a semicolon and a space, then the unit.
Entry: 80; km/h
